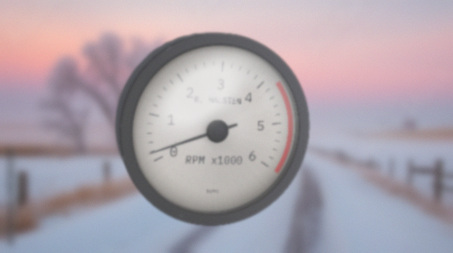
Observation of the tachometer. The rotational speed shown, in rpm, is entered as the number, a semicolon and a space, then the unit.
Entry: 200; rpm
